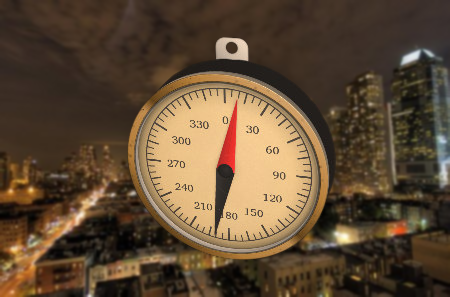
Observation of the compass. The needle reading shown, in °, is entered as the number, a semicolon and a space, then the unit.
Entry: 10; °
